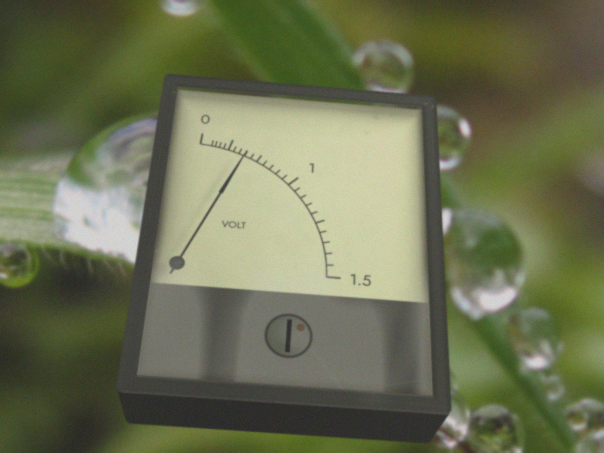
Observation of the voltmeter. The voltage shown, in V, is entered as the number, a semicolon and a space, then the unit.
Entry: 0.65; V
